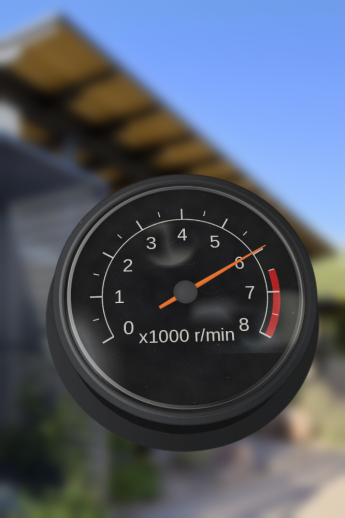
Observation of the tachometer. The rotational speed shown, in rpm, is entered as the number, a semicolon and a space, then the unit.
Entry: 6000; rpm
